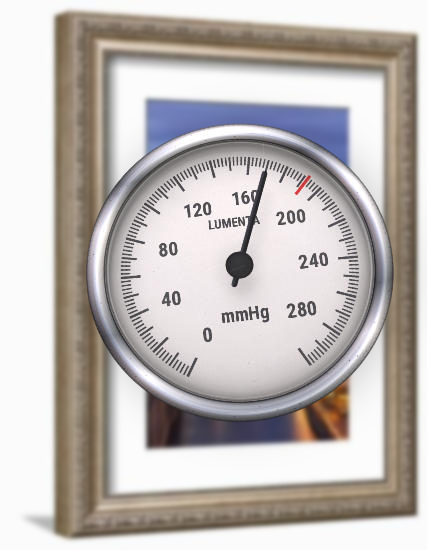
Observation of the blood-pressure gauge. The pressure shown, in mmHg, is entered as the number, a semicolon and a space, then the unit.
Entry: 170; mmHg
